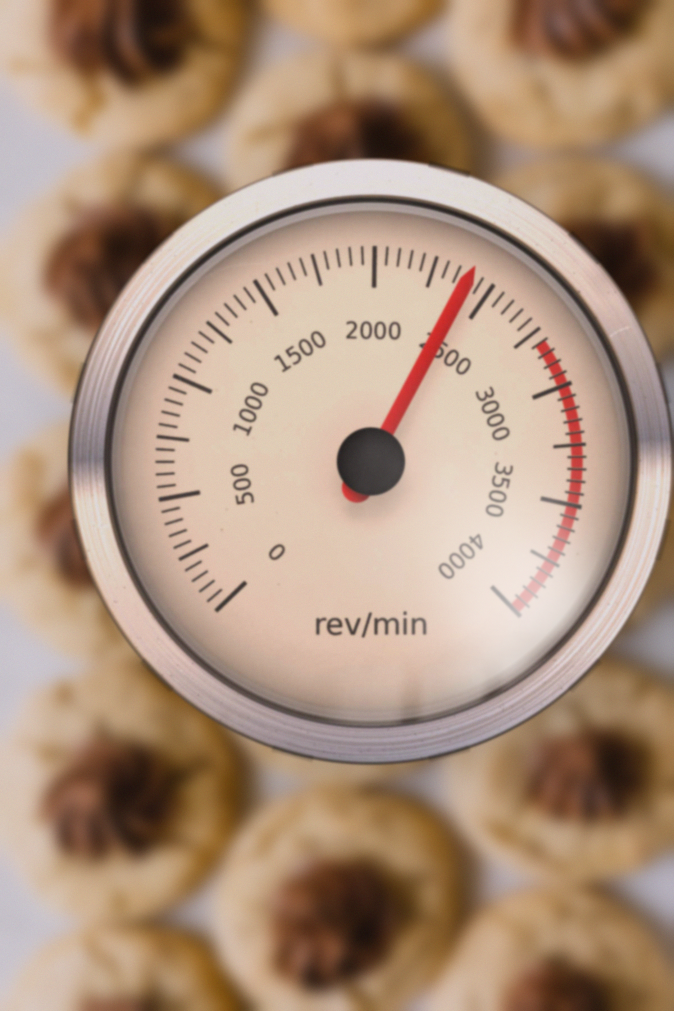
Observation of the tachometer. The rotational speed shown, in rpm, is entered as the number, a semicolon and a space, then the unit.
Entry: 2400; rpm
